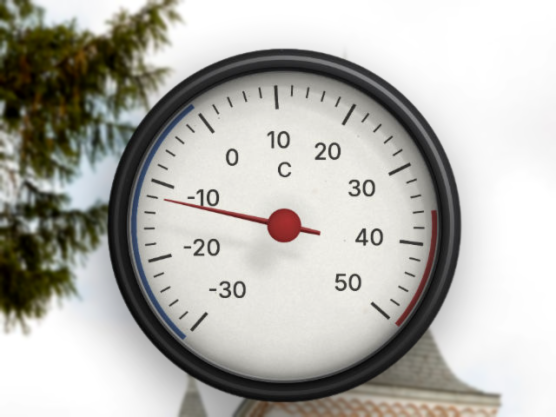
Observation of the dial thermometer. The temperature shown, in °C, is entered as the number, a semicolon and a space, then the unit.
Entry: -12; °C
